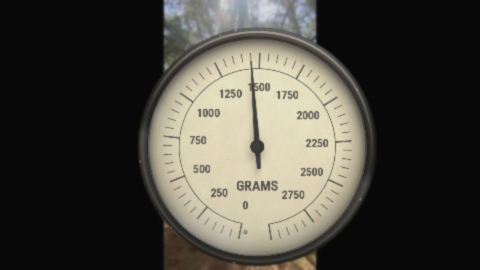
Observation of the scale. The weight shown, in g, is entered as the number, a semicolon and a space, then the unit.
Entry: 1450; g
